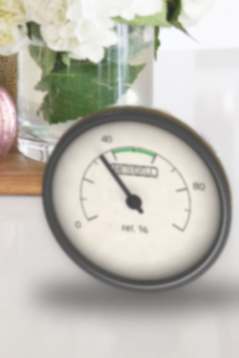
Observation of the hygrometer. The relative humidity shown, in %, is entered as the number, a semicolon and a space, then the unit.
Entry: 35; %
